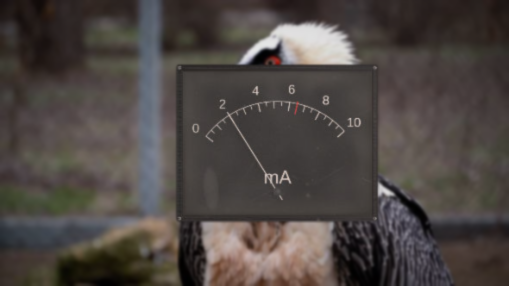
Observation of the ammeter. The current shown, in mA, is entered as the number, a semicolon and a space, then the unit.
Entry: 2; mA
